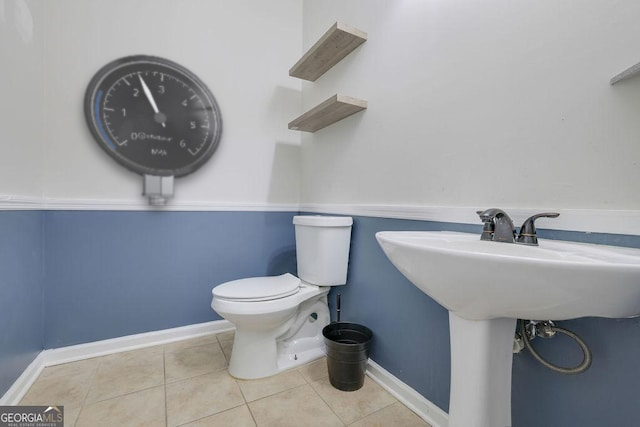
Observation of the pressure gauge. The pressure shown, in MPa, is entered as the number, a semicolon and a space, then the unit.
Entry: 2.4; MPa
